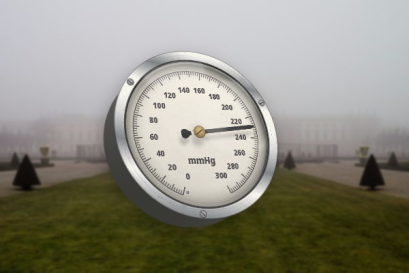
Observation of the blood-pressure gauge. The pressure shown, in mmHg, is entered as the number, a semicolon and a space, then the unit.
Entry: 230; mmHg
